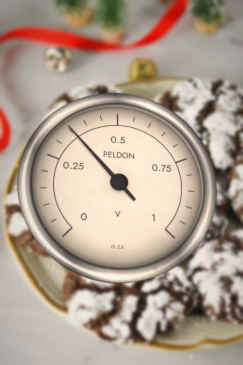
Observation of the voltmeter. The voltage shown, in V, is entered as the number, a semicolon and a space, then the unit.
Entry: 0.35; V
